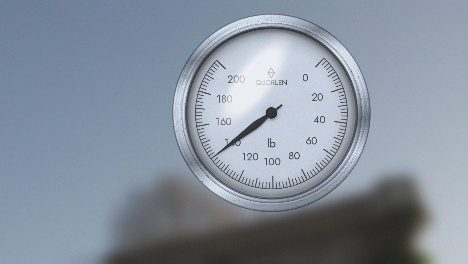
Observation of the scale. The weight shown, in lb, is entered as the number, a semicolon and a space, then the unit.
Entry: 140; lb
